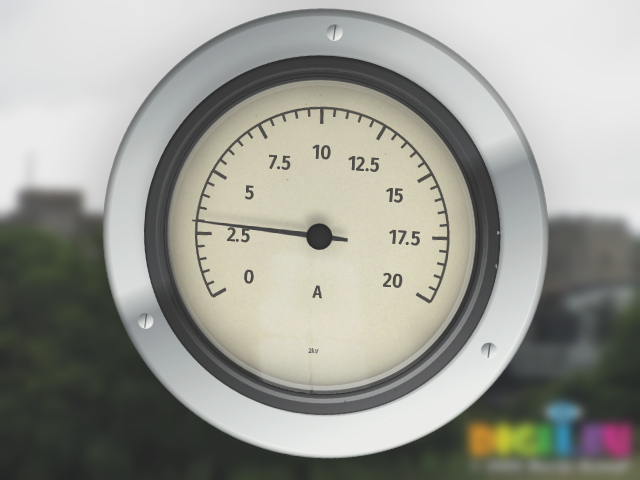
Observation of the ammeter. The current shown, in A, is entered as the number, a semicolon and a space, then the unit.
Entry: 3; A
